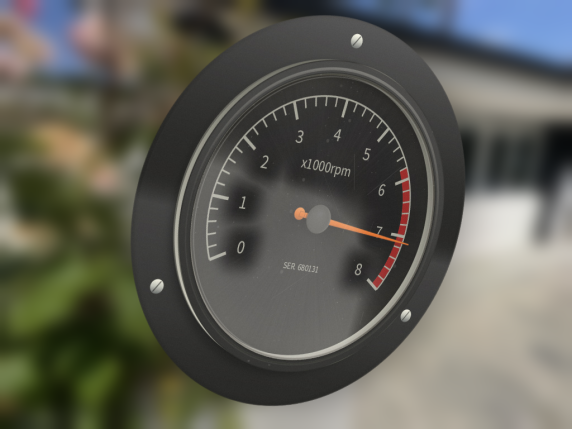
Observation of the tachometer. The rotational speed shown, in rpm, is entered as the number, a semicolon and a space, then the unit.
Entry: 7100; rpm
